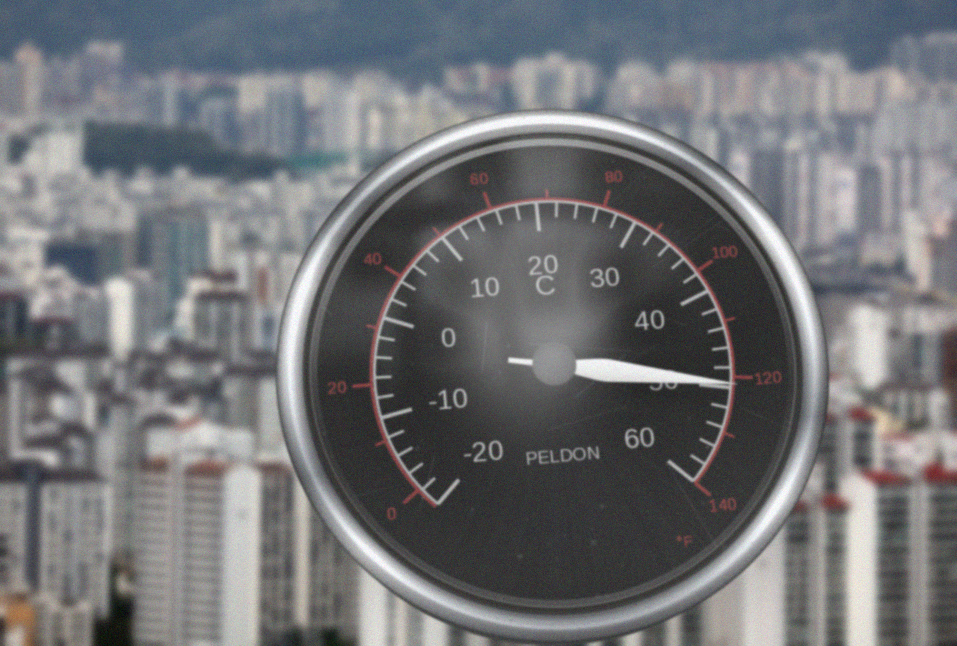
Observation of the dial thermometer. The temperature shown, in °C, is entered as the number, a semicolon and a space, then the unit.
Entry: 50; °C
